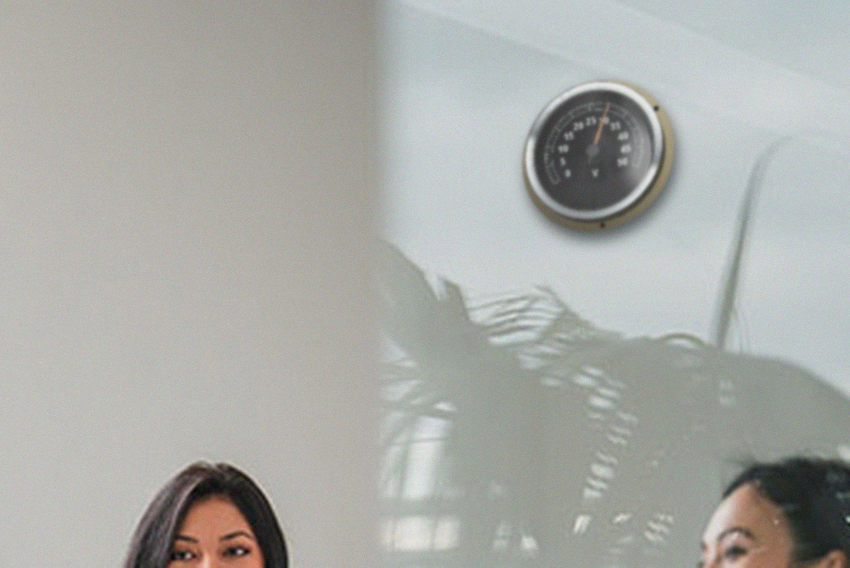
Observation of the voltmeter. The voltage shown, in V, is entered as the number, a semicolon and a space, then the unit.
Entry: 30; V
